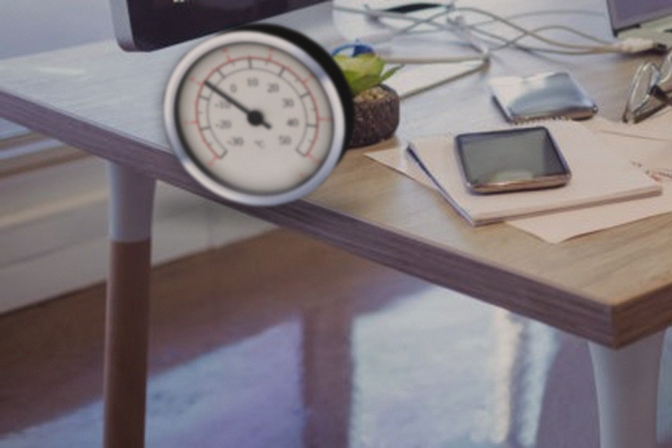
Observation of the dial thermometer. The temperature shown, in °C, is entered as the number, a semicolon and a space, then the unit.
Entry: -5; °C
